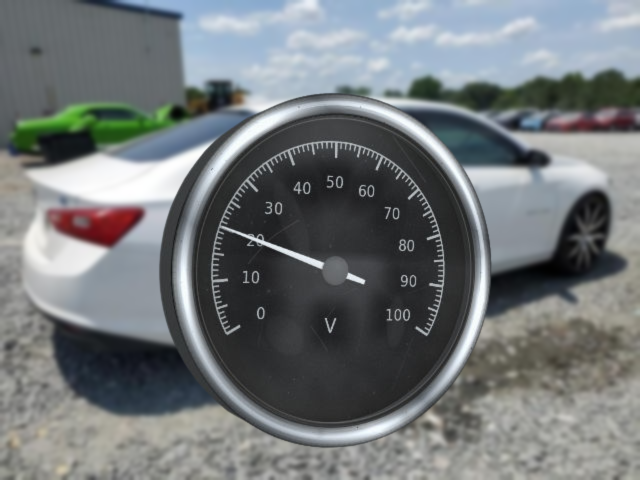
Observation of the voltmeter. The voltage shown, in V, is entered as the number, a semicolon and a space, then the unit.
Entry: 20; V
